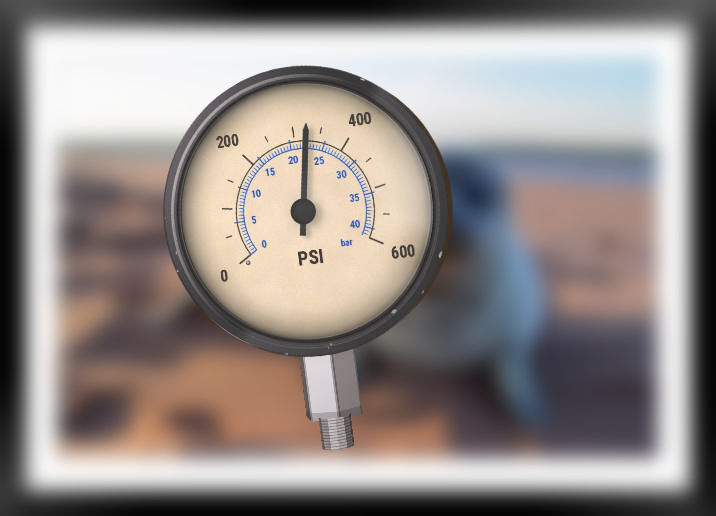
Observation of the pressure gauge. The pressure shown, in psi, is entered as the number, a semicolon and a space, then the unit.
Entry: 325; psi
